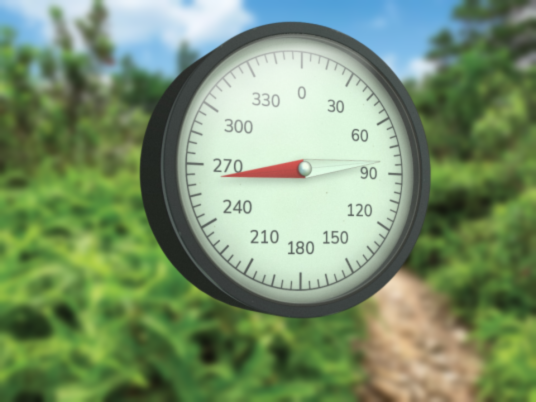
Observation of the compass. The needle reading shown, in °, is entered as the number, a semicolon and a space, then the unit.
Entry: 262.5; °
